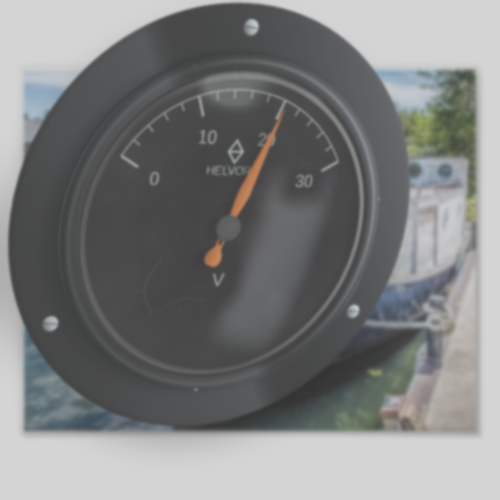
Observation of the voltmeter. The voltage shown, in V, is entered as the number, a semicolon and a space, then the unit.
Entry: 20; V
